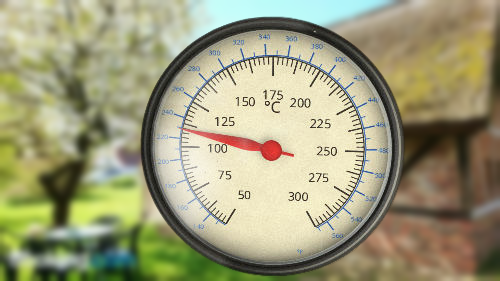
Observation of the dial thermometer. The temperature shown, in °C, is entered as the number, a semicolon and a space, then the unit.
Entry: 110; °C
